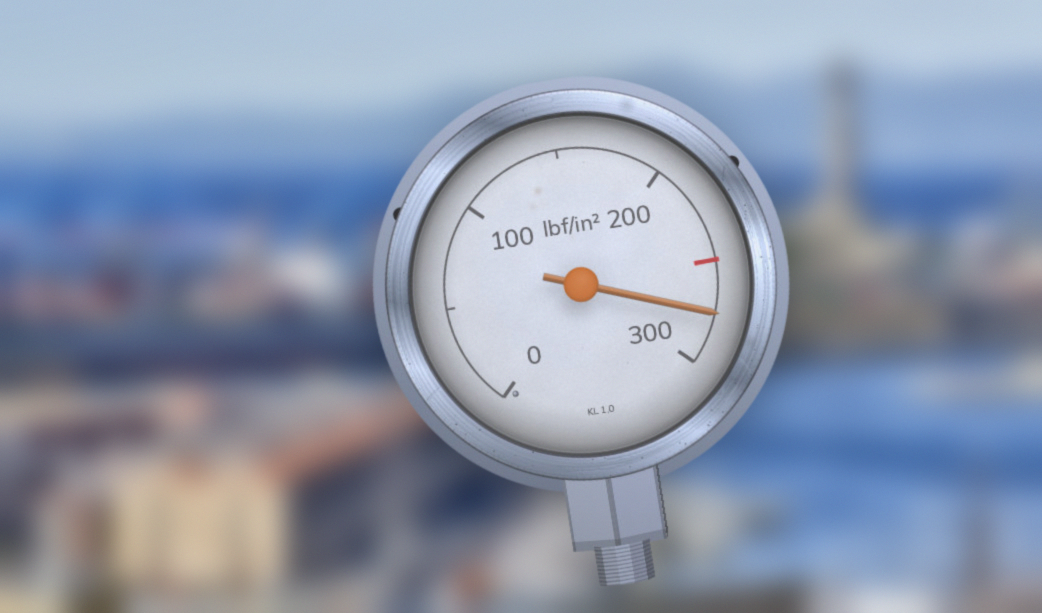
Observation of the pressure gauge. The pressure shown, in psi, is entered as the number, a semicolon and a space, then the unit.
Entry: 275; psi
